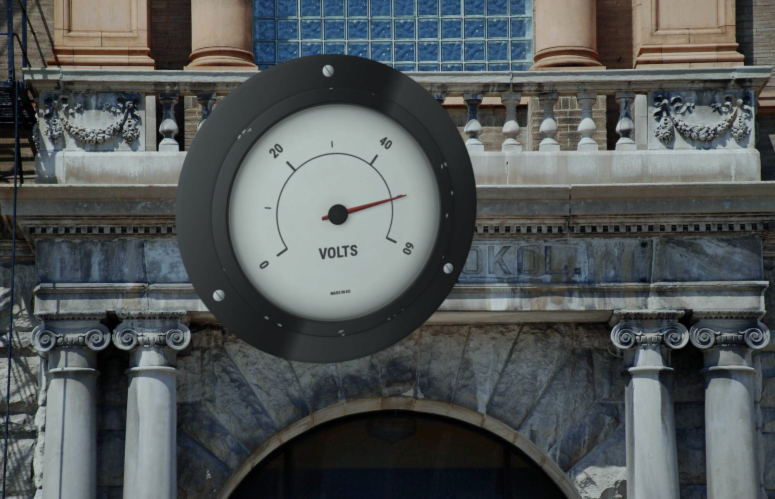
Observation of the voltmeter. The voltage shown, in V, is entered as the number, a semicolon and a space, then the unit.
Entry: 50; V
